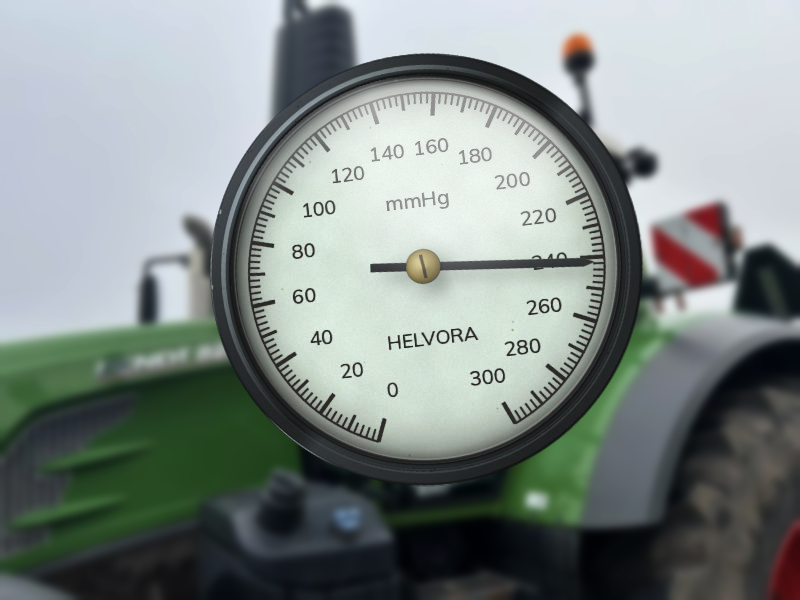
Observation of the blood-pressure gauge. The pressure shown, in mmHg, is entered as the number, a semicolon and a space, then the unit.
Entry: 242; mmHg
